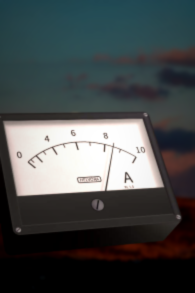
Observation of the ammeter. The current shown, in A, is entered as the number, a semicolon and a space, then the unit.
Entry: 8.5; A
